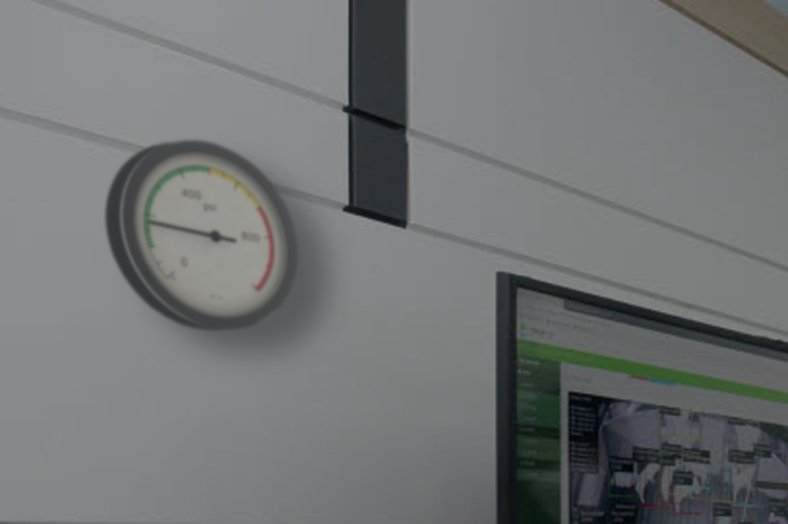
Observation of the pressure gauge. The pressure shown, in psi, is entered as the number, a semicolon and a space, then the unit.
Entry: 175; psi
